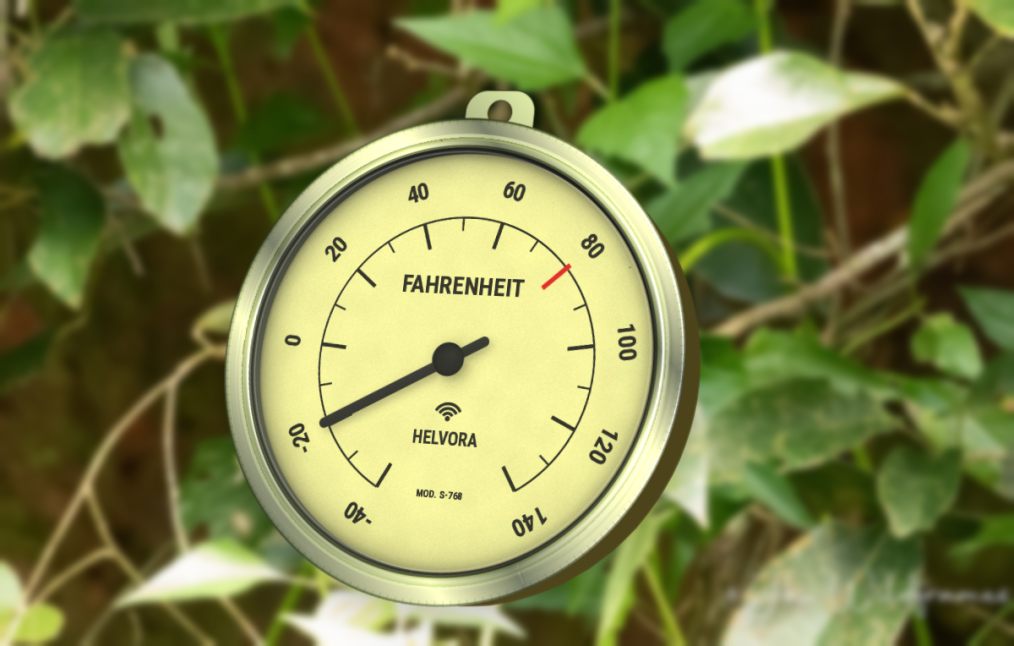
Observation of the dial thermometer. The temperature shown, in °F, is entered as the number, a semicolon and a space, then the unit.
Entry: -20; °F
